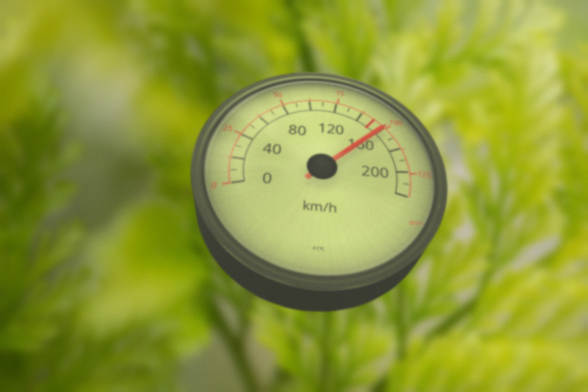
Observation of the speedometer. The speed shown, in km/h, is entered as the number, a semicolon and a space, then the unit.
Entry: 160; km/h
